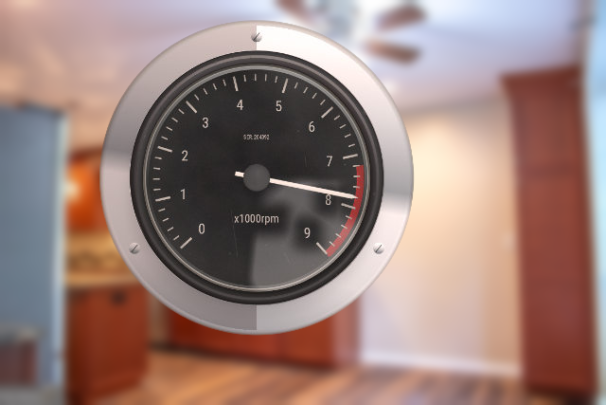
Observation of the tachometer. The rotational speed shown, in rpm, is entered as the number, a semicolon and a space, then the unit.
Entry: 7800; rpm
